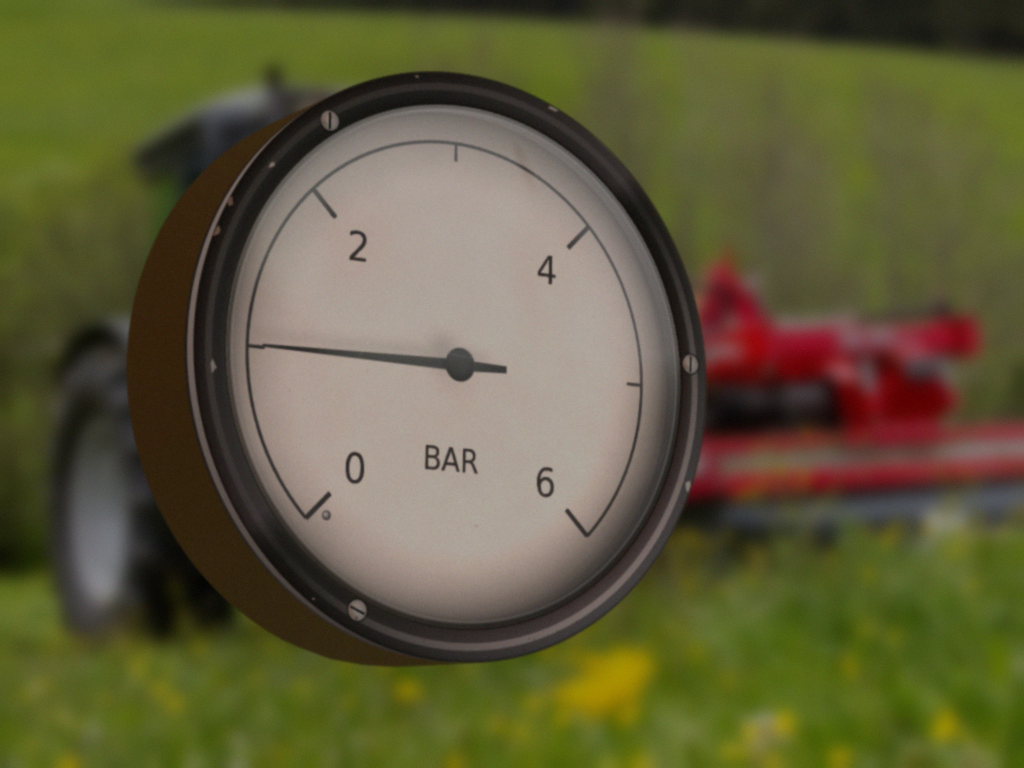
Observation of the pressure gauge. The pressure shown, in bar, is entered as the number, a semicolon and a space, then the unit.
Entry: 1; bar
